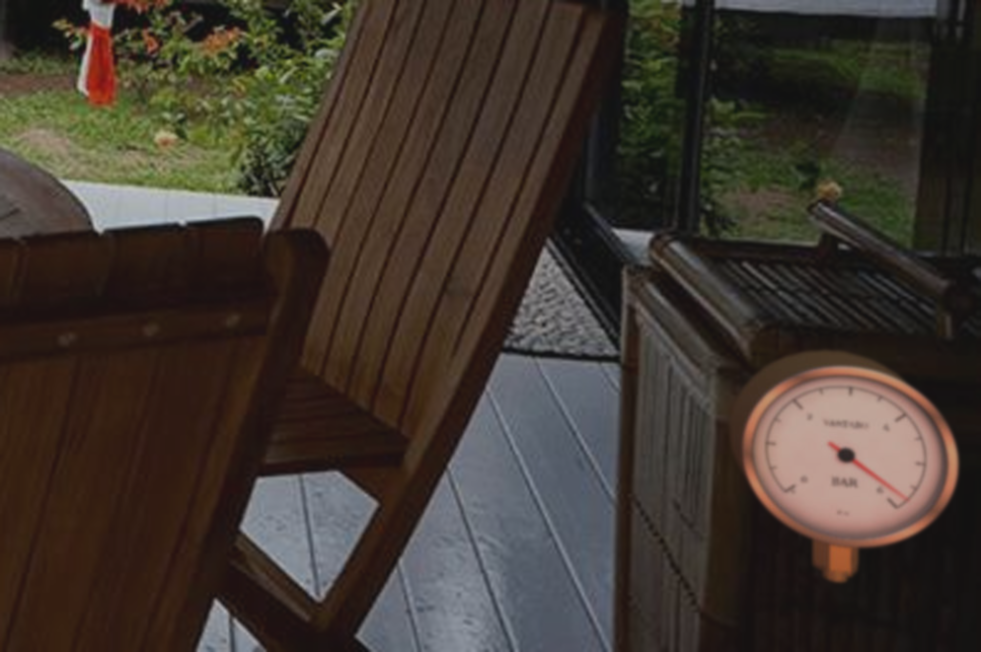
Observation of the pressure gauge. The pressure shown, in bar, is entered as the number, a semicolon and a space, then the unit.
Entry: 5.75; bar
